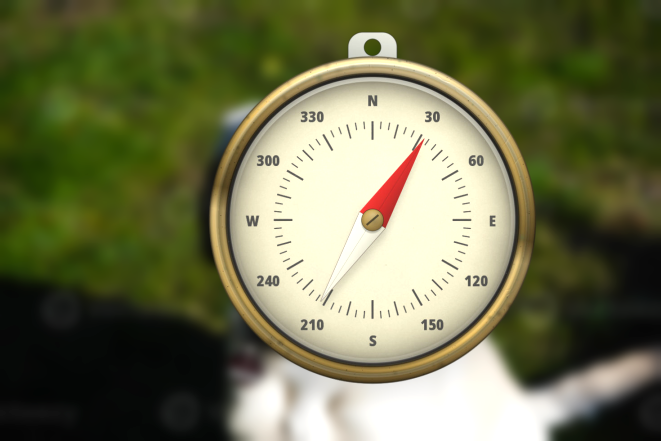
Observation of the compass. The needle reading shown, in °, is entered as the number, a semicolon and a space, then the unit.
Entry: 32.5; °
